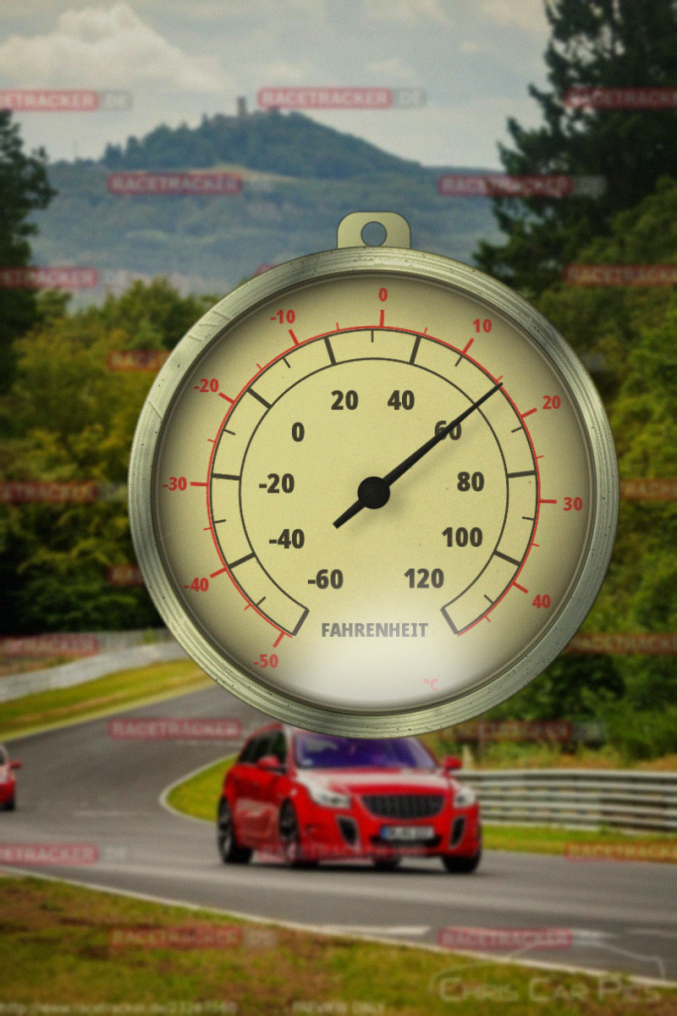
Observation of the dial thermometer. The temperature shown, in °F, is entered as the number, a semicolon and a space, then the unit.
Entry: 60; °F
